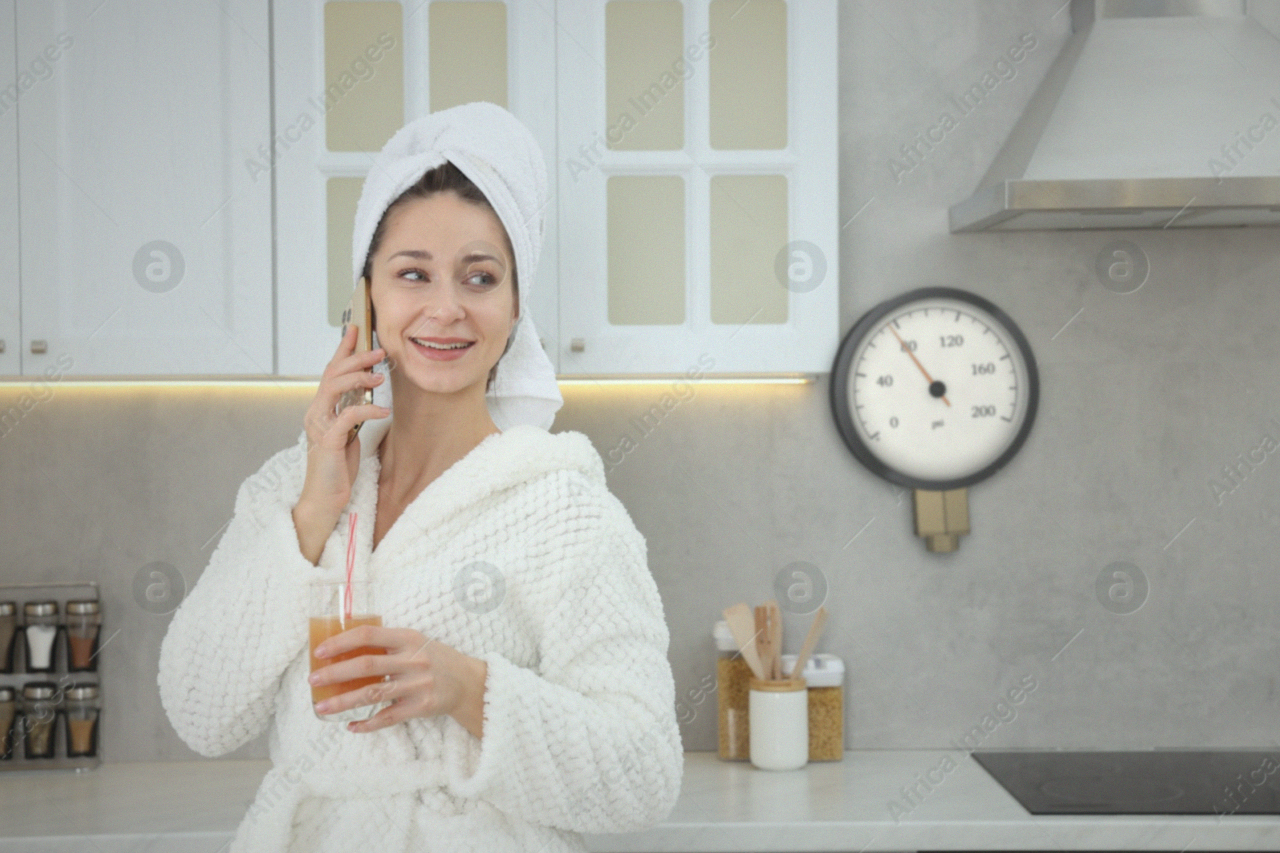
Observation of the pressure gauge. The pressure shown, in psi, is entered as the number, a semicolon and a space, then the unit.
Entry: 75; psi
